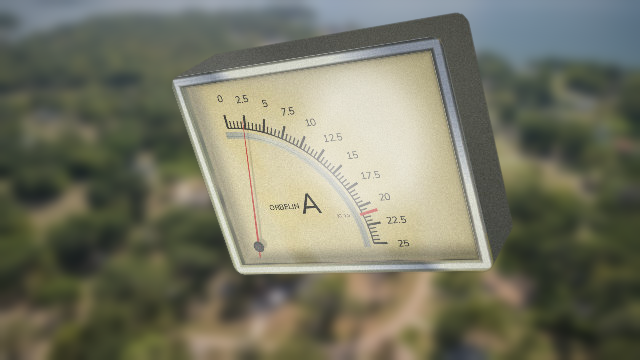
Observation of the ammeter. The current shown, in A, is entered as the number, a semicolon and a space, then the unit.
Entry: 2.5; A
